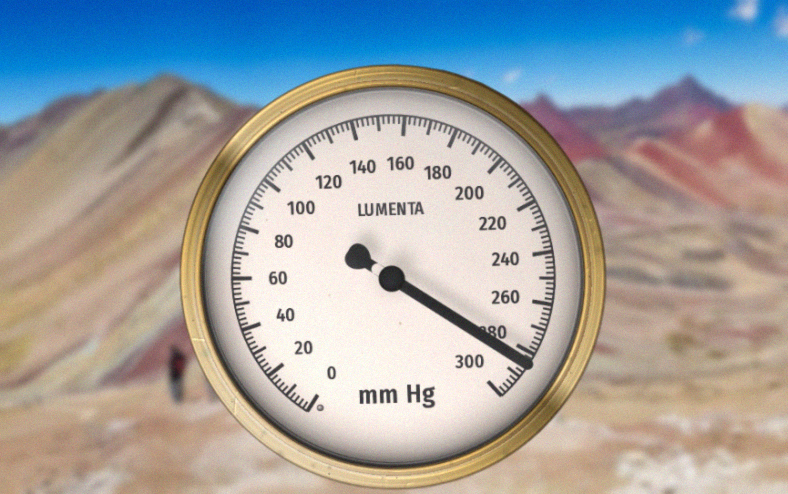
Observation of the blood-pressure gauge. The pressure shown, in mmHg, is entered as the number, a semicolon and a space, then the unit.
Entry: 284; mmHg
